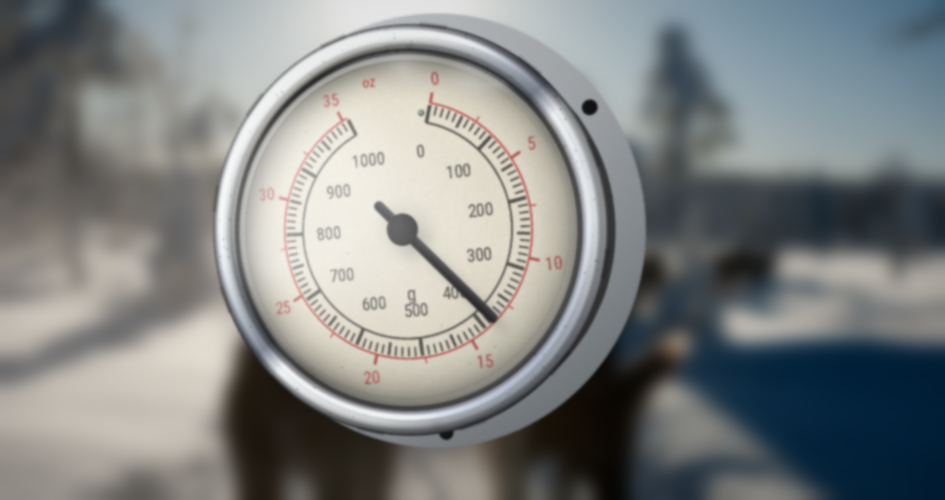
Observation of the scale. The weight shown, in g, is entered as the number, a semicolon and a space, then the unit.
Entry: 380; g
